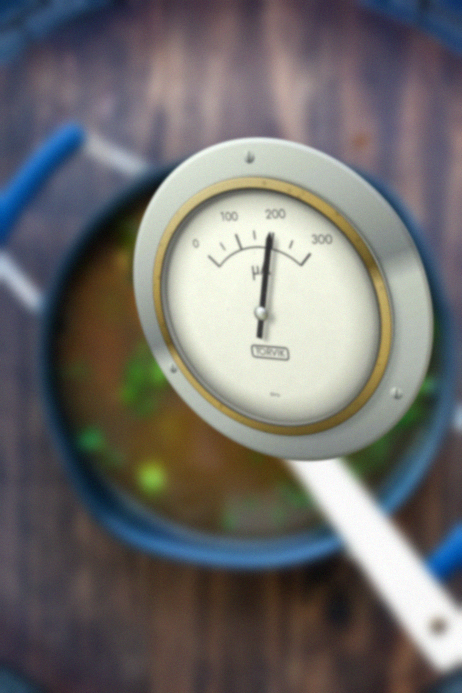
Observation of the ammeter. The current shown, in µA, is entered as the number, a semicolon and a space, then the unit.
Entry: 200; µA
